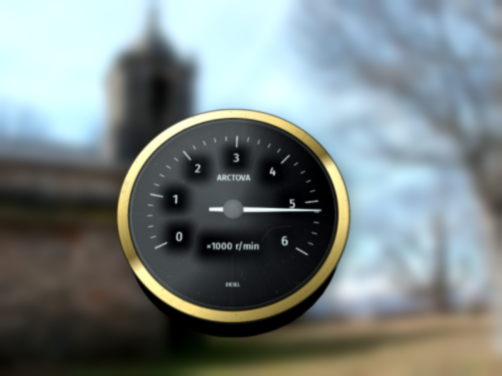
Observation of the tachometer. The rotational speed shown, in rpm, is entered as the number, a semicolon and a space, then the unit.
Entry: 5200; rpm
